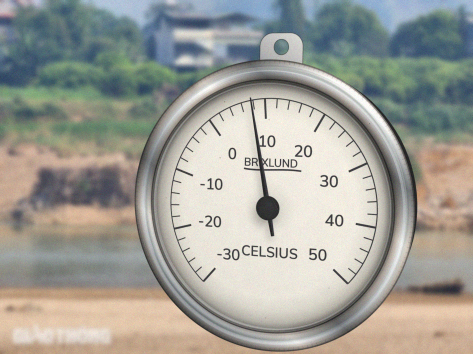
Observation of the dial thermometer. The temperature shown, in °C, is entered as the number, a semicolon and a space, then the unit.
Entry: 8; °C
